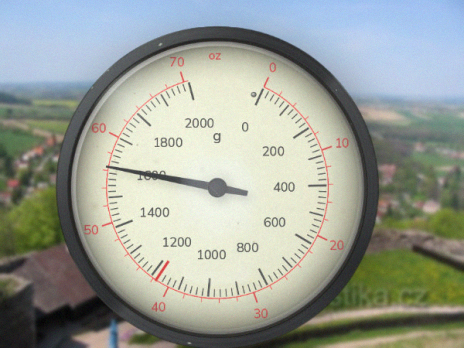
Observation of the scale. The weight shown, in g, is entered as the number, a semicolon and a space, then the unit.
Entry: 1600; g
